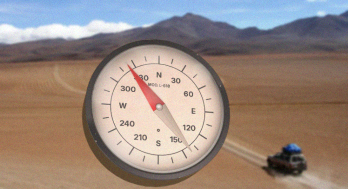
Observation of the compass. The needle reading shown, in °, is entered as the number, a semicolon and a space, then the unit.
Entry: 322.5; °
